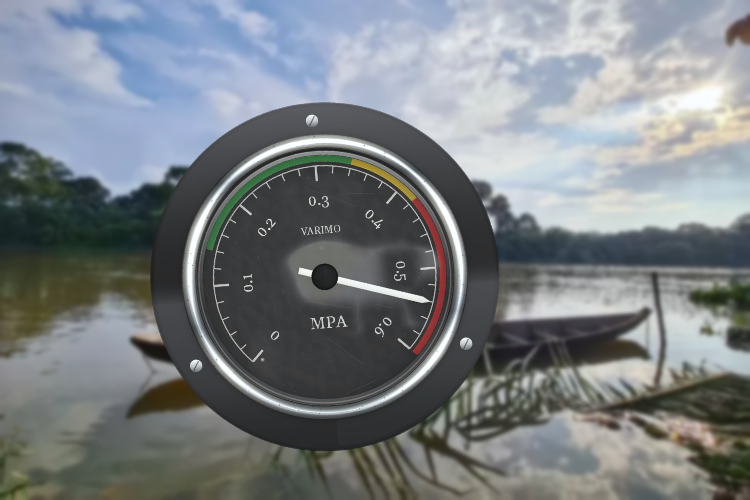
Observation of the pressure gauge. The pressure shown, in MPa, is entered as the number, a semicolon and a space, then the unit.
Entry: 0.54; MPa
